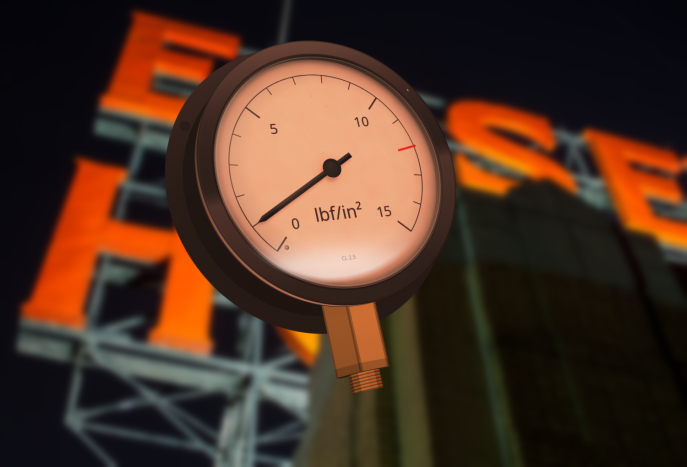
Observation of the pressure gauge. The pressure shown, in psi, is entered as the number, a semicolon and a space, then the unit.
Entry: 1; psi
